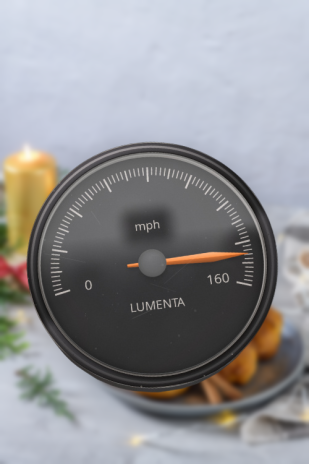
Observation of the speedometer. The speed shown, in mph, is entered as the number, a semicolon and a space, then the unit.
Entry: 146; mph
